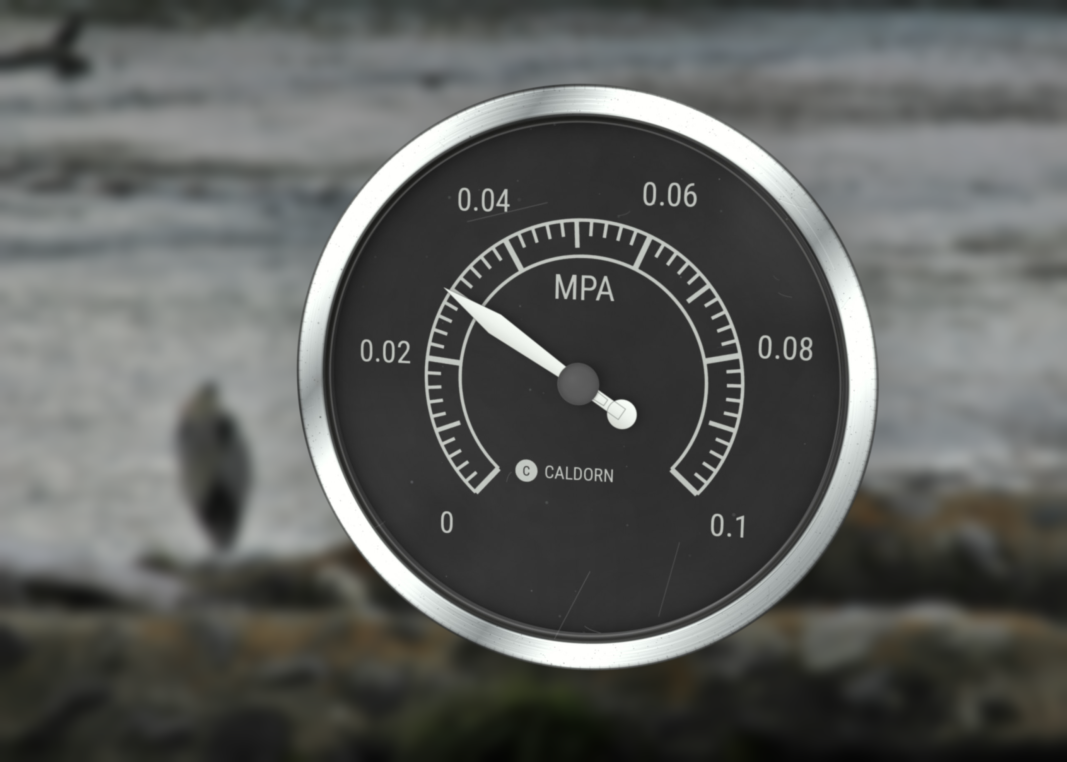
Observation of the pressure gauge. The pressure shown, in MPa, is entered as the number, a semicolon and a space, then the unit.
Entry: 0.03; MPa
